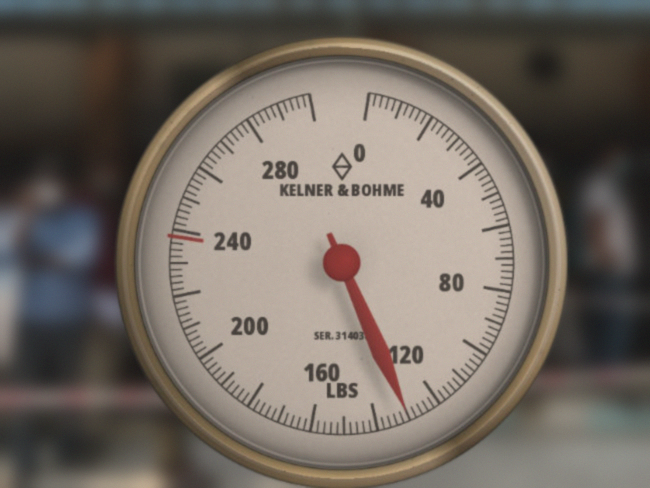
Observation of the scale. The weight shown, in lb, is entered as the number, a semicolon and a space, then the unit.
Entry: 130; lb
